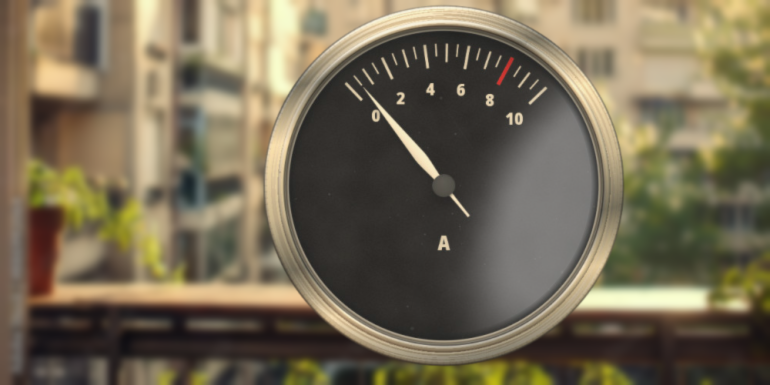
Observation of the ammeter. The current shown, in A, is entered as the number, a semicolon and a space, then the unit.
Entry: 0.5; A
